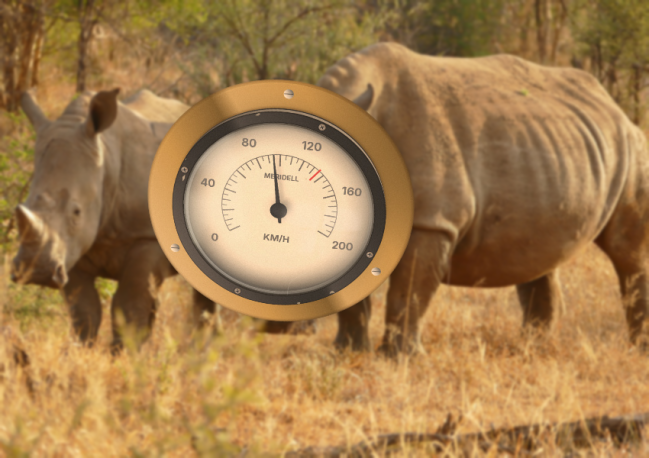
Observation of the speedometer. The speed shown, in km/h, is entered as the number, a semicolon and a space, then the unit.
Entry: 95; km/h
